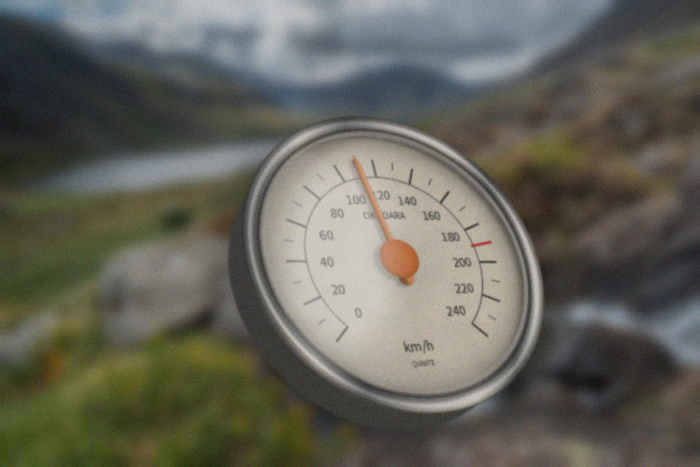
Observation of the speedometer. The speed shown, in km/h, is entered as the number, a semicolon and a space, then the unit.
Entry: 110; km/h
